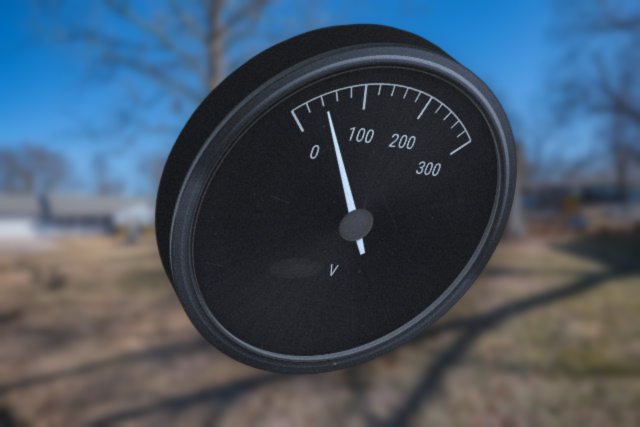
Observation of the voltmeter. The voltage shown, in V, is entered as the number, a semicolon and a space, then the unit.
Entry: 40; V
